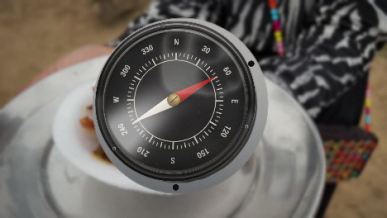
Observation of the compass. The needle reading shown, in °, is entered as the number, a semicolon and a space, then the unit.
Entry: 60; °
